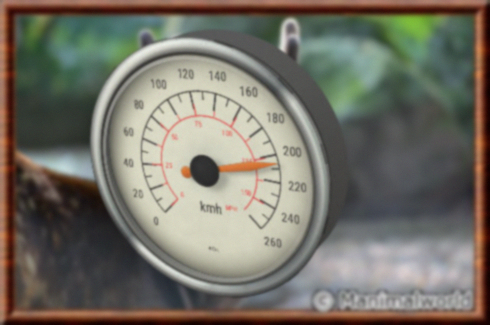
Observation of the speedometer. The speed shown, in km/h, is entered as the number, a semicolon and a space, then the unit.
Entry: 205; km/h
